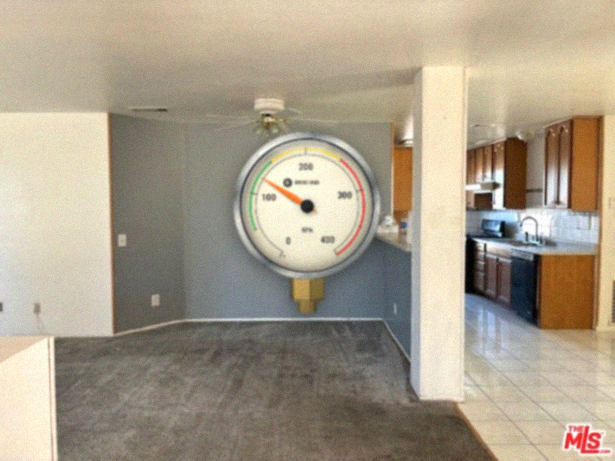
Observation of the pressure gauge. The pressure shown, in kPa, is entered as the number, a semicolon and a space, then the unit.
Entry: 125; kPa
